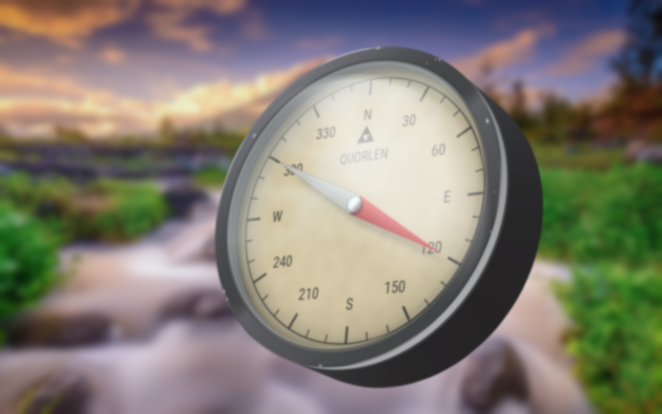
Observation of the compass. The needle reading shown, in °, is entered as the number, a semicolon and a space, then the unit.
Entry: 120; °
